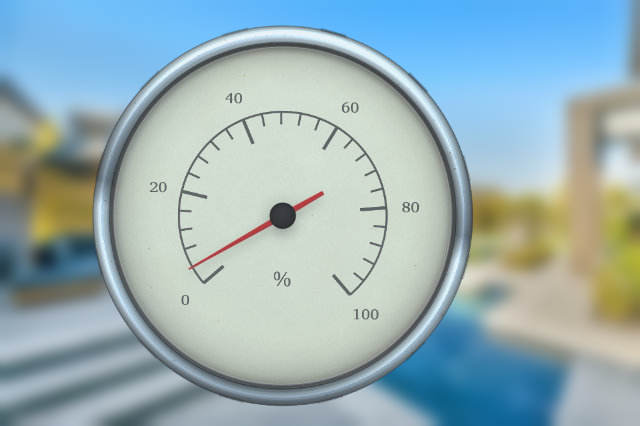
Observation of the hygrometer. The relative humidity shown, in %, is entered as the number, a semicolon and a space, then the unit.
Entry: 4; %
